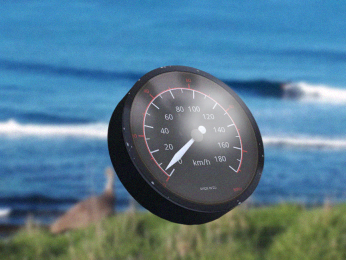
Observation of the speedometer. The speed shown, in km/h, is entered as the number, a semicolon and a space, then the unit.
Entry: 5; km/h
